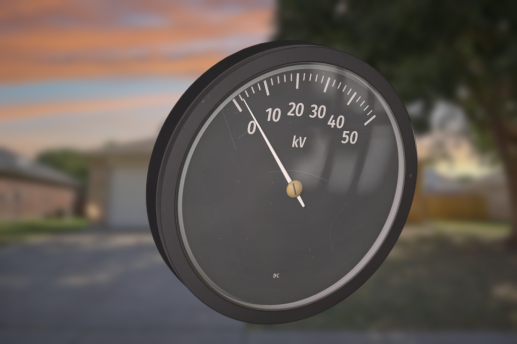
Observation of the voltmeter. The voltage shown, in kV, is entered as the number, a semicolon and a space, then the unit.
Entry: 2; kV
